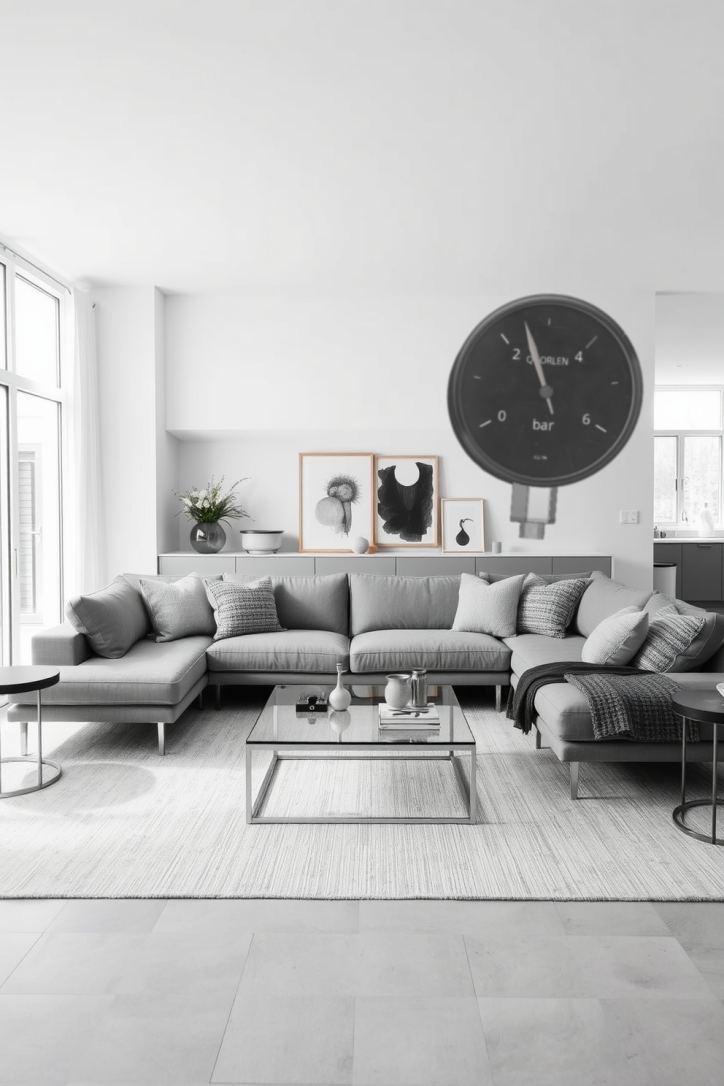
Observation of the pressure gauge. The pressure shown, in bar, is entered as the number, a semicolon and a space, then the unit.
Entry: 2.5; bar
